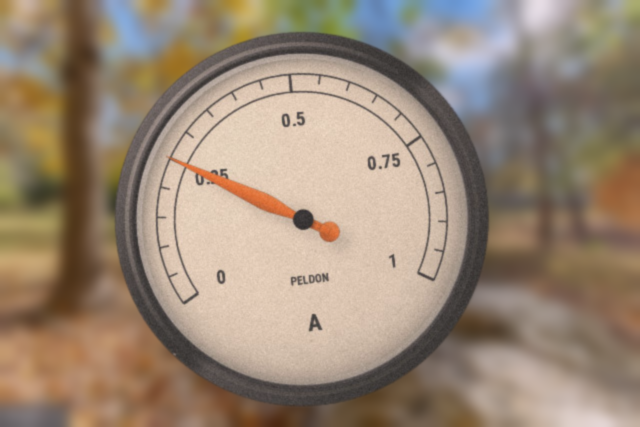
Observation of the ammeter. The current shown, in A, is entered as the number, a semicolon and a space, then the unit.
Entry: 0.25; A
